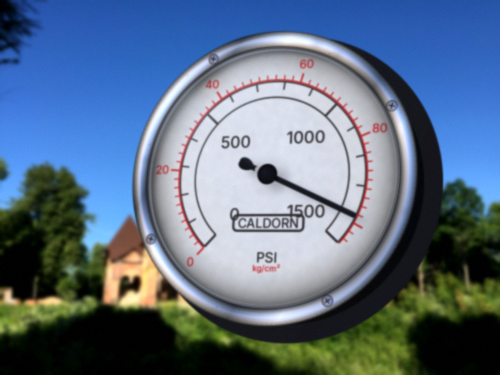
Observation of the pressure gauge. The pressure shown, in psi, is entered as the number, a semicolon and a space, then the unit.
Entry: 1400; psi
